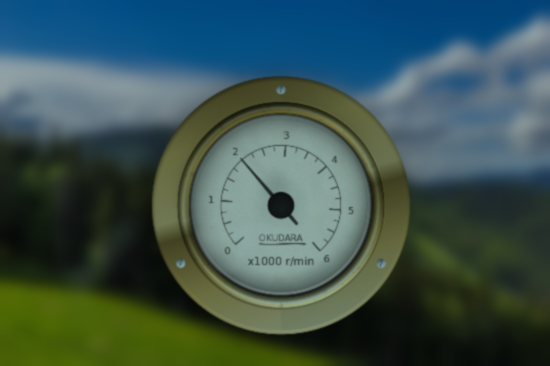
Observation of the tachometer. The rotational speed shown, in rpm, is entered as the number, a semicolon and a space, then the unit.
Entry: 2000; rpm
